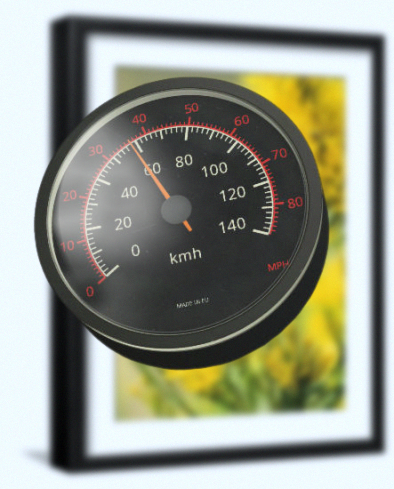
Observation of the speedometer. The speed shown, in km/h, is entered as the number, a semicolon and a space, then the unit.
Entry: 58; km/h
